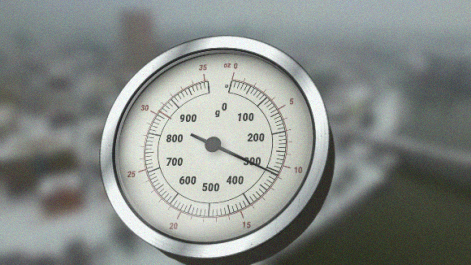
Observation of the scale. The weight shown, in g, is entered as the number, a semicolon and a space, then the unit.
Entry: 310; g
